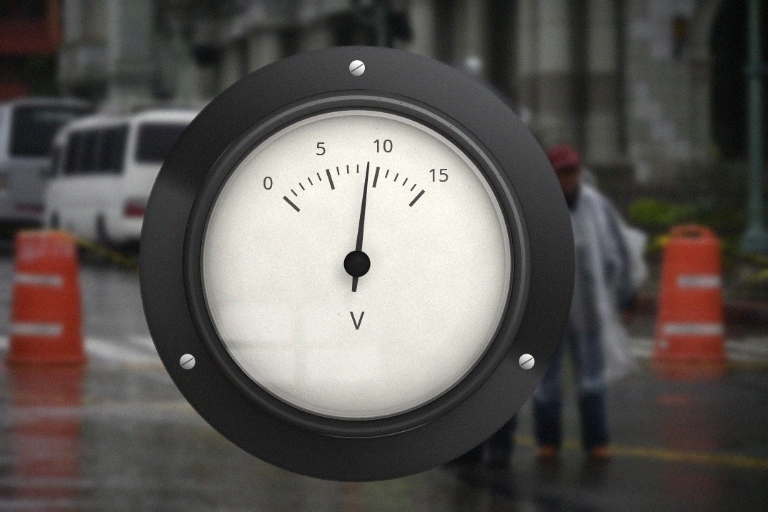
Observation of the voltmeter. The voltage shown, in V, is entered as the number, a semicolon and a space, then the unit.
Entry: 9; V
